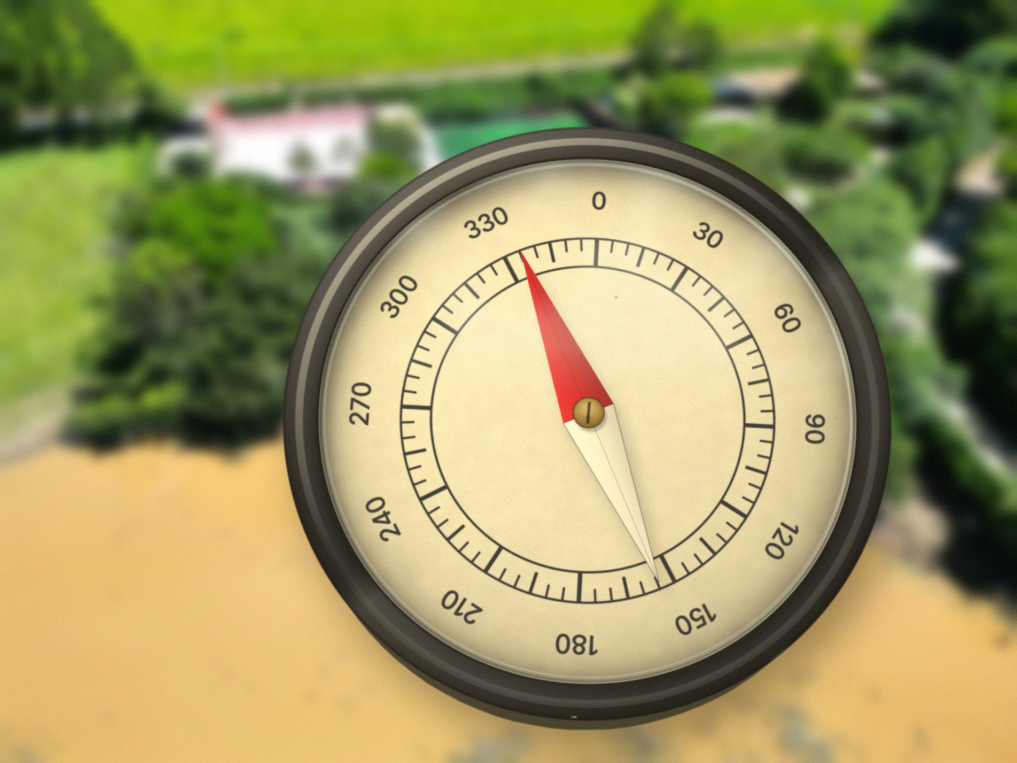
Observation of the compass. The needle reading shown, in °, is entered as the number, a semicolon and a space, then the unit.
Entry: 335; °
